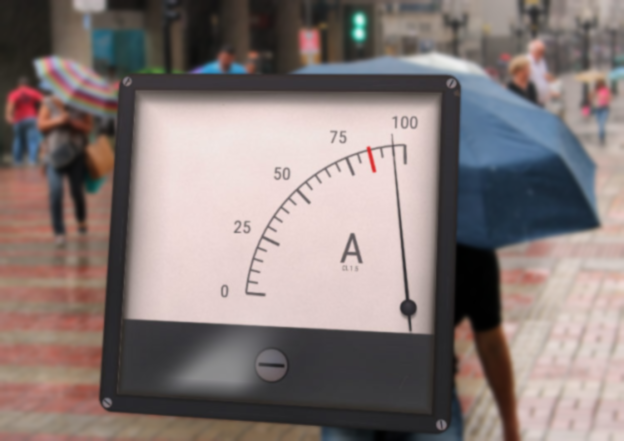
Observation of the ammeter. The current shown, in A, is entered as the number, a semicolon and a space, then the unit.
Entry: 95; A
